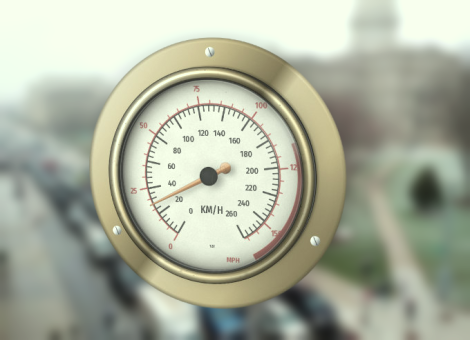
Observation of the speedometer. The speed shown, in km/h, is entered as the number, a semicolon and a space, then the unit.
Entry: 28; km/h
